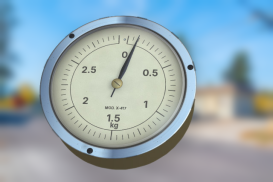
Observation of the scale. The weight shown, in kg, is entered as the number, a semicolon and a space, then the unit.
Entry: 0.1; kg
